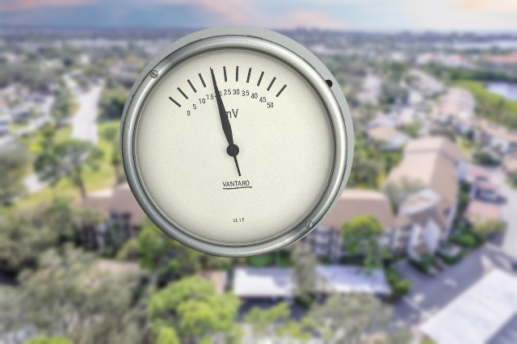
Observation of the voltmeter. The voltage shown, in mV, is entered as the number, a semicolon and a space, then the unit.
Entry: 20; mV
